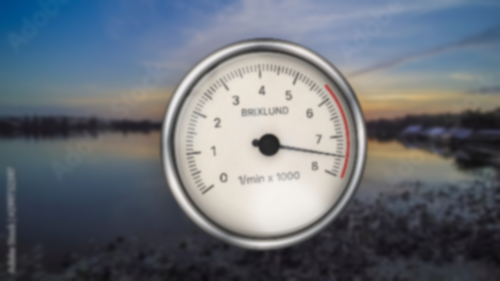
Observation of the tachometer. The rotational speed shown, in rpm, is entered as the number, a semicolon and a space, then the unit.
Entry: 7500; rpm
